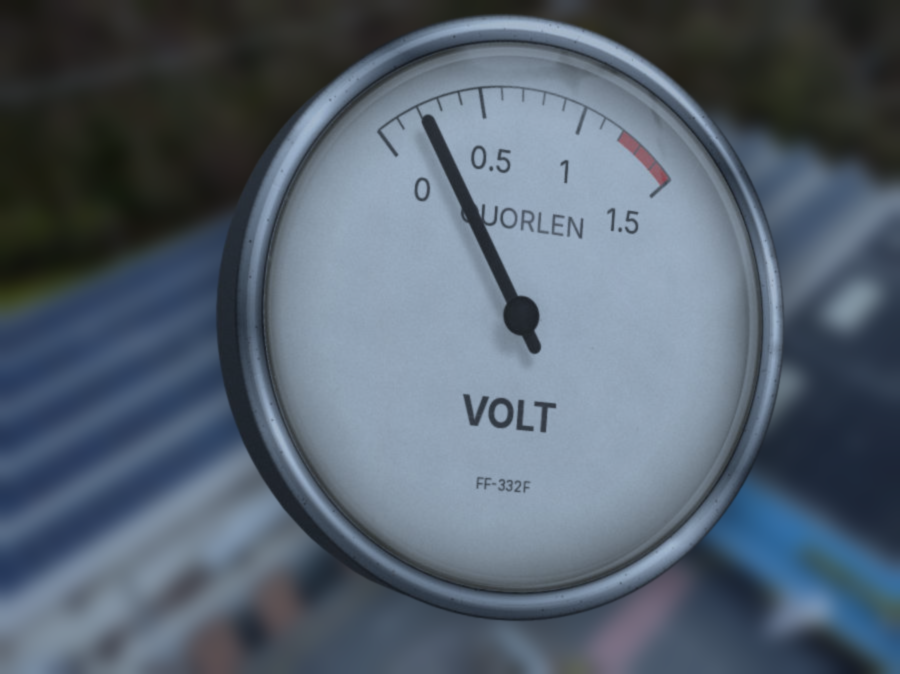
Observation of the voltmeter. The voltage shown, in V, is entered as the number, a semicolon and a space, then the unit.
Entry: 0.2; V
